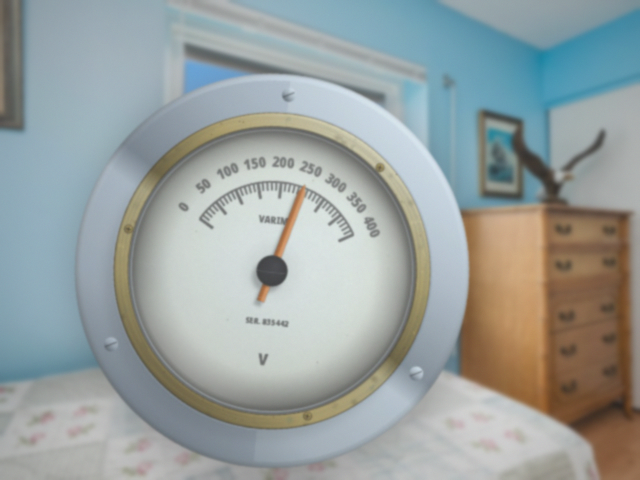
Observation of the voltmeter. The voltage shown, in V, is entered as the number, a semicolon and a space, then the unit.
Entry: 250; V
